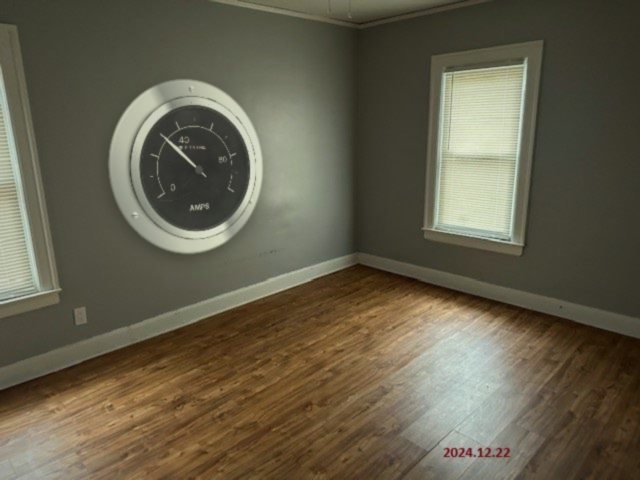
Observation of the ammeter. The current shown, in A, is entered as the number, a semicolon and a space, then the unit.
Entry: 30; A
